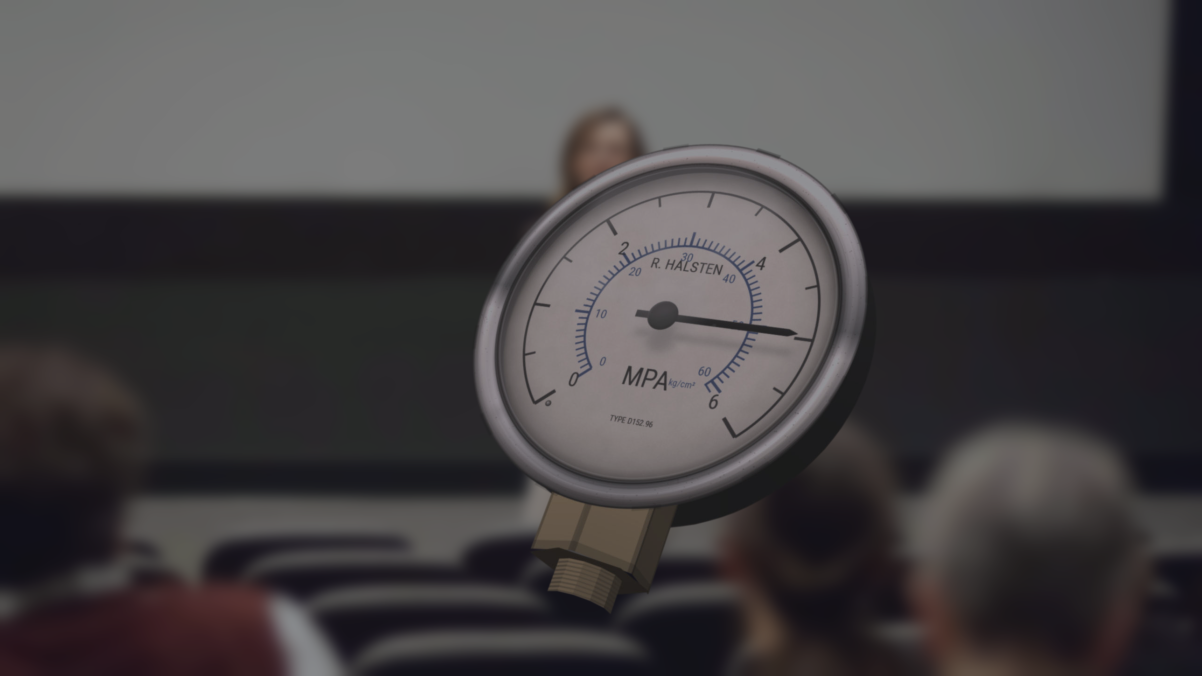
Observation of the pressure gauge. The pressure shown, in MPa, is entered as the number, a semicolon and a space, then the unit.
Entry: 5; MPa
